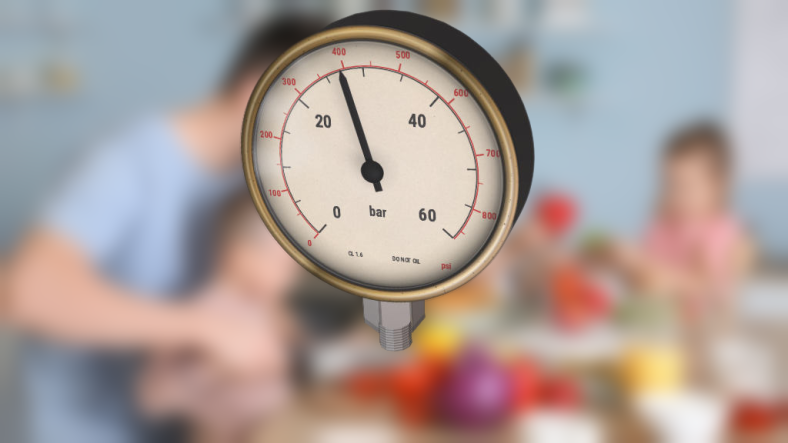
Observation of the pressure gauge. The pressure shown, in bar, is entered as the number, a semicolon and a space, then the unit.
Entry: 27.5; bar
